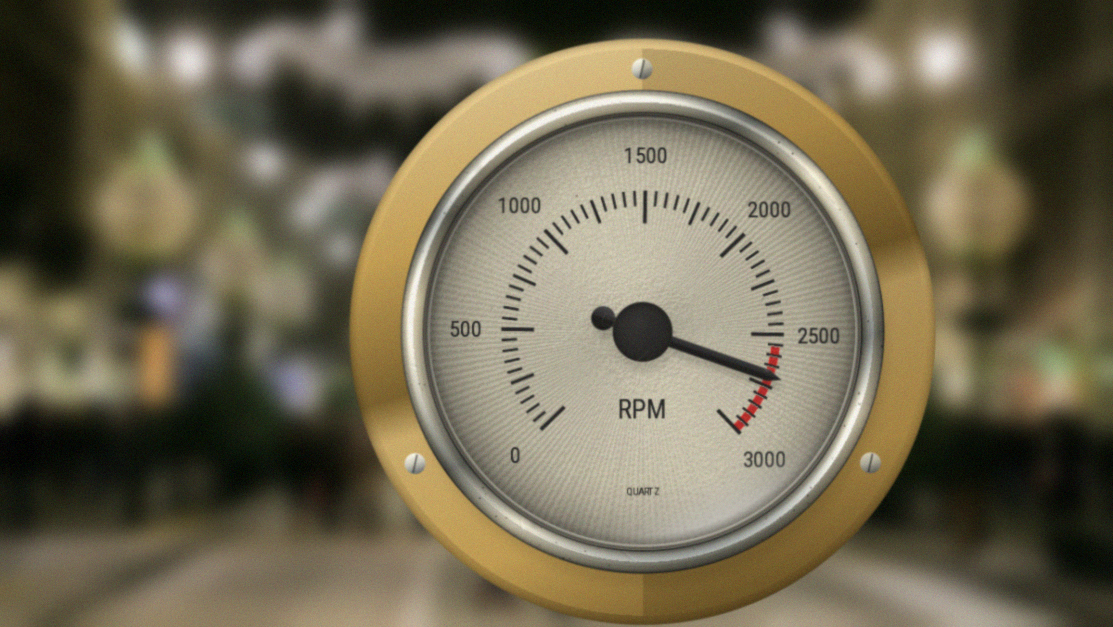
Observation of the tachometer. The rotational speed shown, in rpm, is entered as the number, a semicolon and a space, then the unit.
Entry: 2700; rpm
